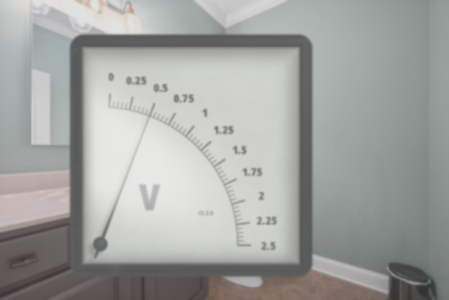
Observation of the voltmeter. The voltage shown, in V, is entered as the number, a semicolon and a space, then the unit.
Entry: 0.5; V
